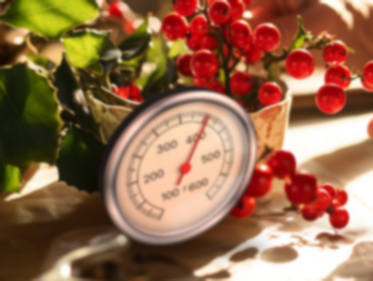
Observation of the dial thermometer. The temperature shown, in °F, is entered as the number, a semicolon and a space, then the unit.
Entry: 400; °F
